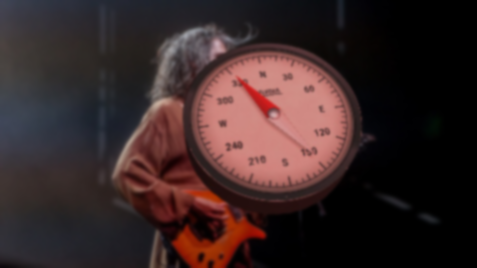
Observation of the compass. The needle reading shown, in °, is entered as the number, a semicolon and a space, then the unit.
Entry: 330; °
